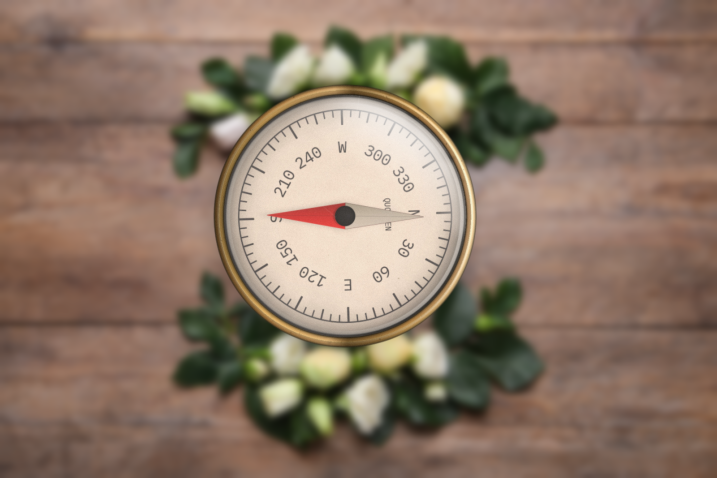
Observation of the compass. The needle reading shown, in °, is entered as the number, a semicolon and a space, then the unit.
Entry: 182.5; °
